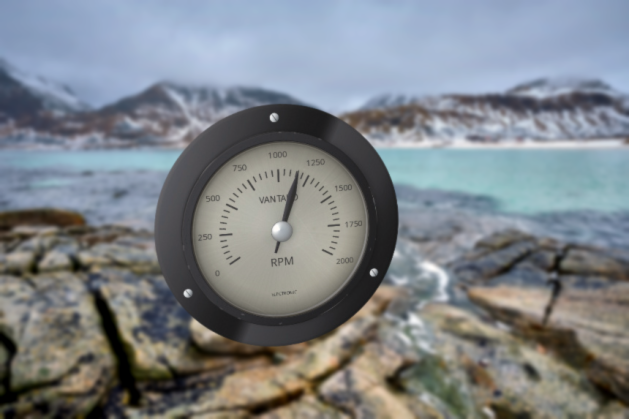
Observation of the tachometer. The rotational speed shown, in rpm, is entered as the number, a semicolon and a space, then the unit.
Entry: 1150; rpm
